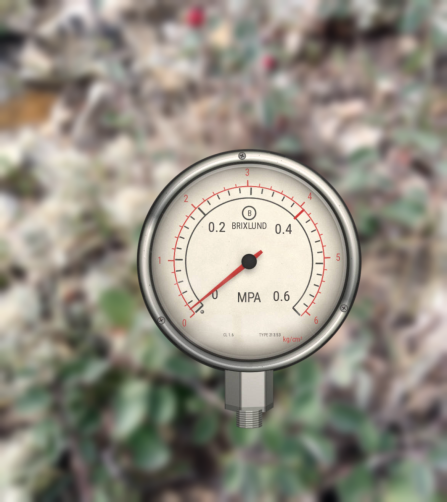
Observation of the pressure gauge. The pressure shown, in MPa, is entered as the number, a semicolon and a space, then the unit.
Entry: 0.01; MPa
